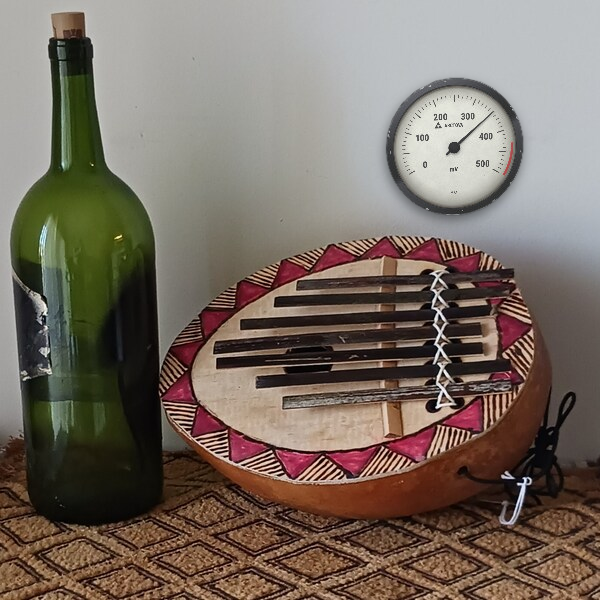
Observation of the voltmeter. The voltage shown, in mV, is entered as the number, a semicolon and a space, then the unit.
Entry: 350; mV
